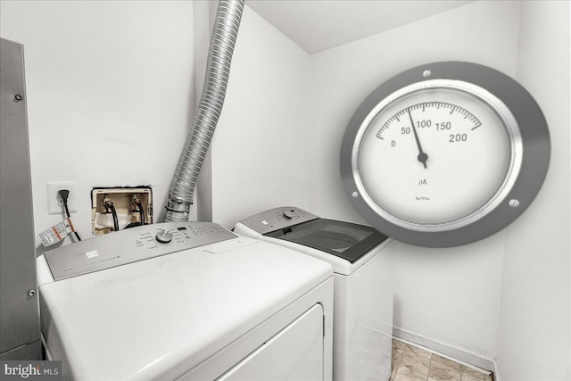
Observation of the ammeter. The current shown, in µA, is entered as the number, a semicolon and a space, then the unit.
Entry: 75; µA
